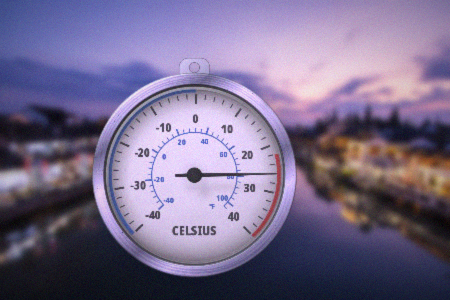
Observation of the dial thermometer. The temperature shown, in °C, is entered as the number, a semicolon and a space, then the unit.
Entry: 26; °C
